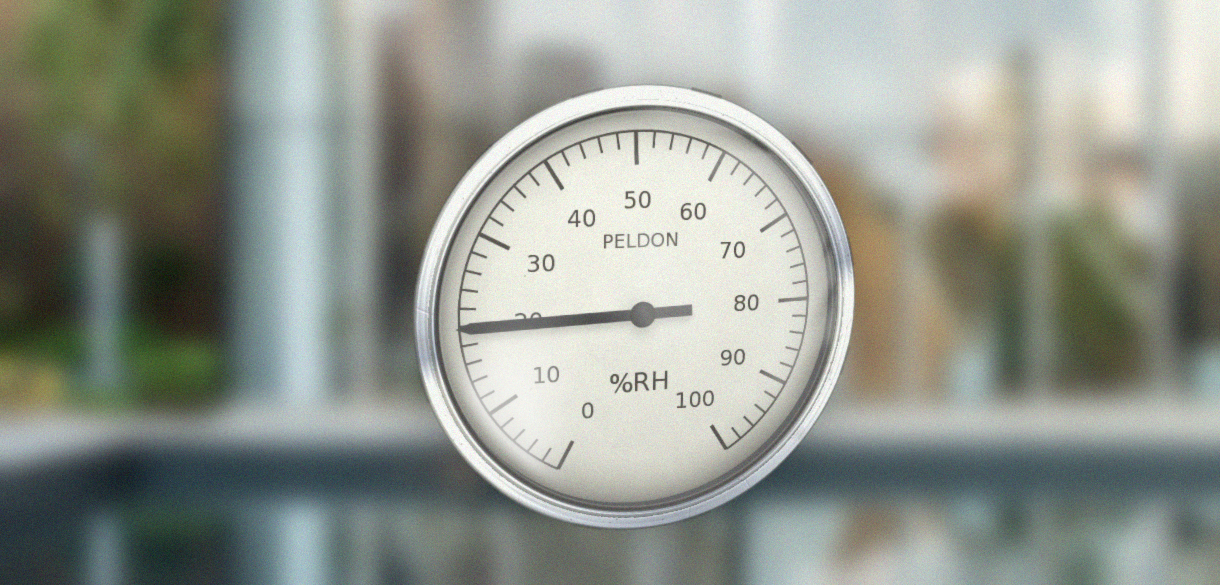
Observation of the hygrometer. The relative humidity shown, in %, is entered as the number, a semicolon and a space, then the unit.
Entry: 20; %
